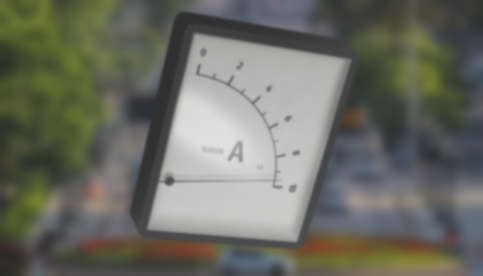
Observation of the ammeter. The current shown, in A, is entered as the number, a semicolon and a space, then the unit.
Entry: 9.5; A
